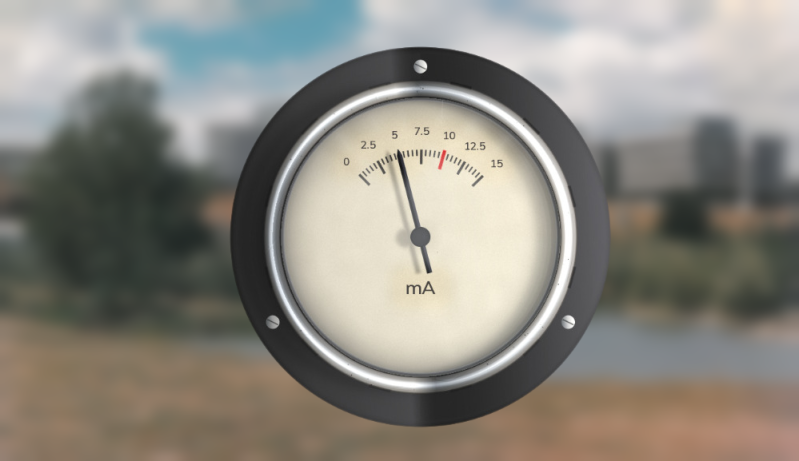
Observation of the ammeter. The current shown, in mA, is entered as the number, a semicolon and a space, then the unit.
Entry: 5; mA
